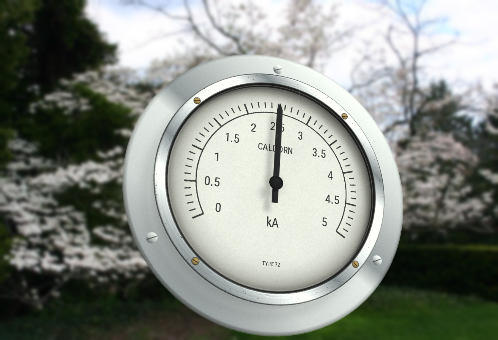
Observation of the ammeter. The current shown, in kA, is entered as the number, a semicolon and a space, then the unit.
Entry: 2.5; kA
